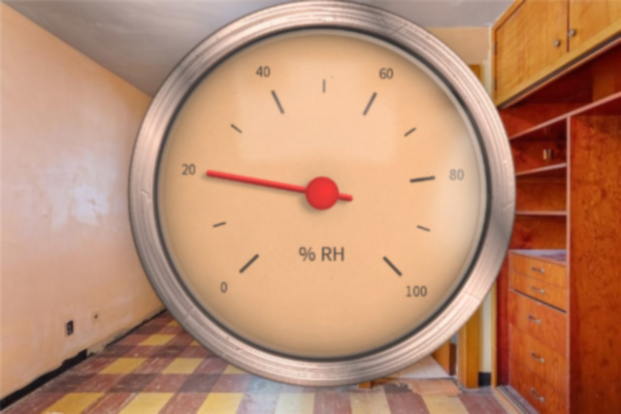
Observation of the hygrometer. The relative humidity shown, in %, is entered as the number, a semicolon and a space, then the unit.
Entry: 20; %
